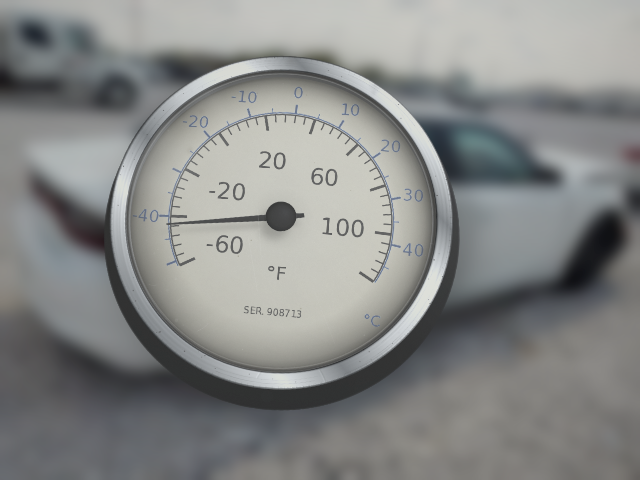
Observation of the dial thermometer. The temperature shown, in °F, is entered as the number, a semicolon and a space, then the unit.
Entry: -44; °F
